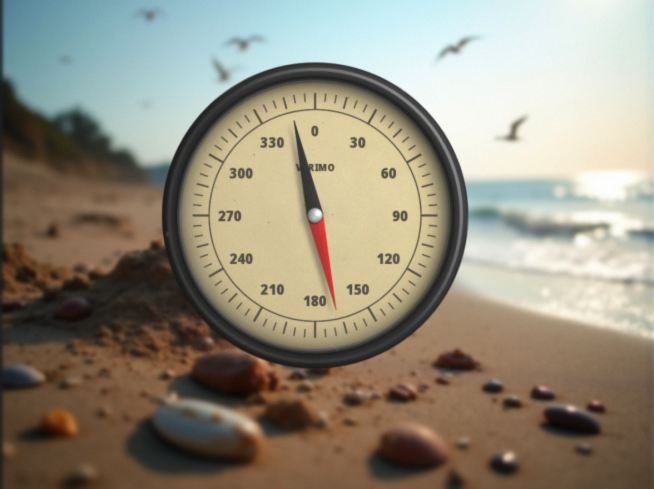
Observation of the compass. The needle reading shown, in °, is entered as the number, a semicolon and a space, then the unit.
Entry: 167.5; °
